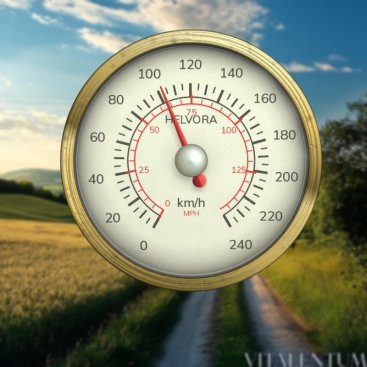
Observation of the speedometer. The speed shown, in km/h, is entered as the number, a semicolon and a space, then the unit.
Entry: 102.5; km/h
